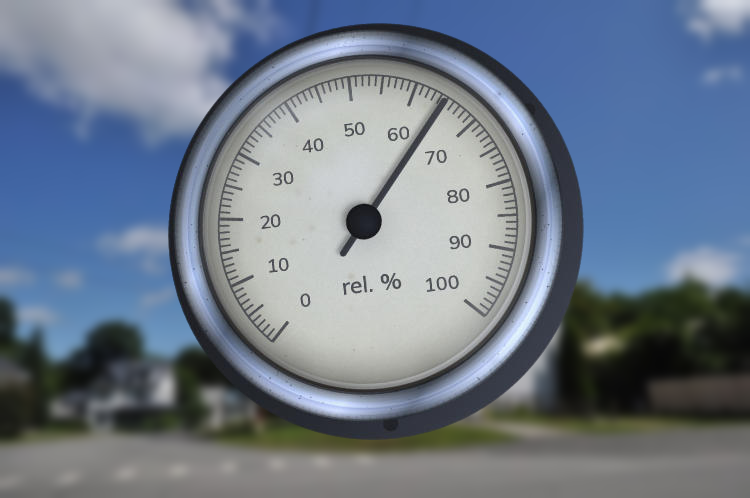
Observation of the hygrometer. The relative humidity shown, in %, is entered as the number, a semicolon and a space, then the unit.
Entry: 65; %
